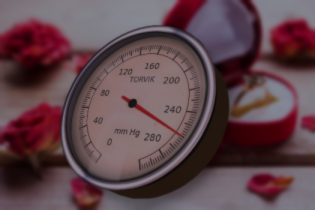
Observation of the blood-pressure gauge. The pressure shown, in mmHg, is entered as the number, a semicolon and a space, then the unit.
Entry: 260; mmHg
